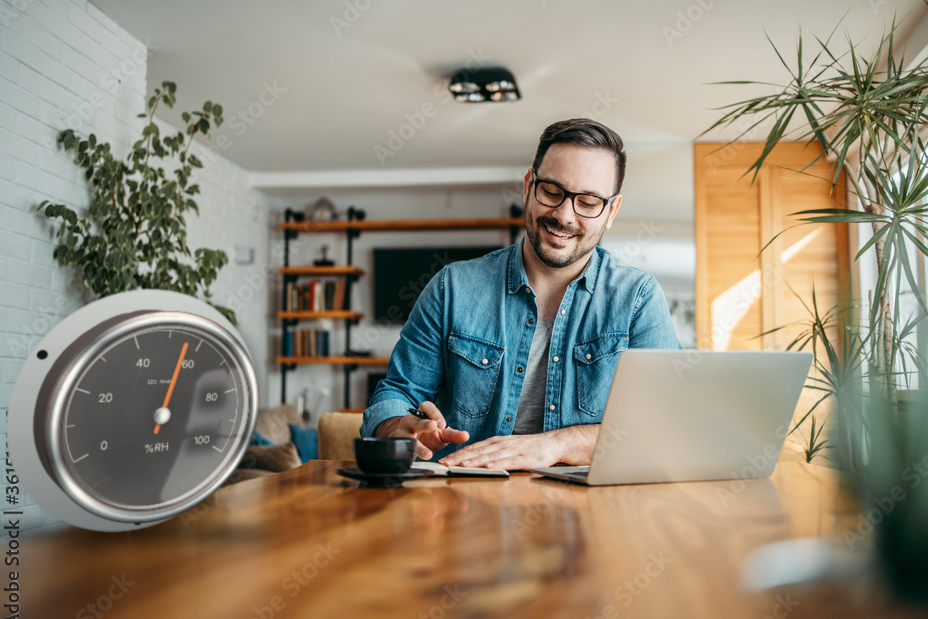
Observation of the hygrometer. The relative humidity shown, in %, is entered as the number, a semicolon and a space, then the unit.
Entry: 55; %
